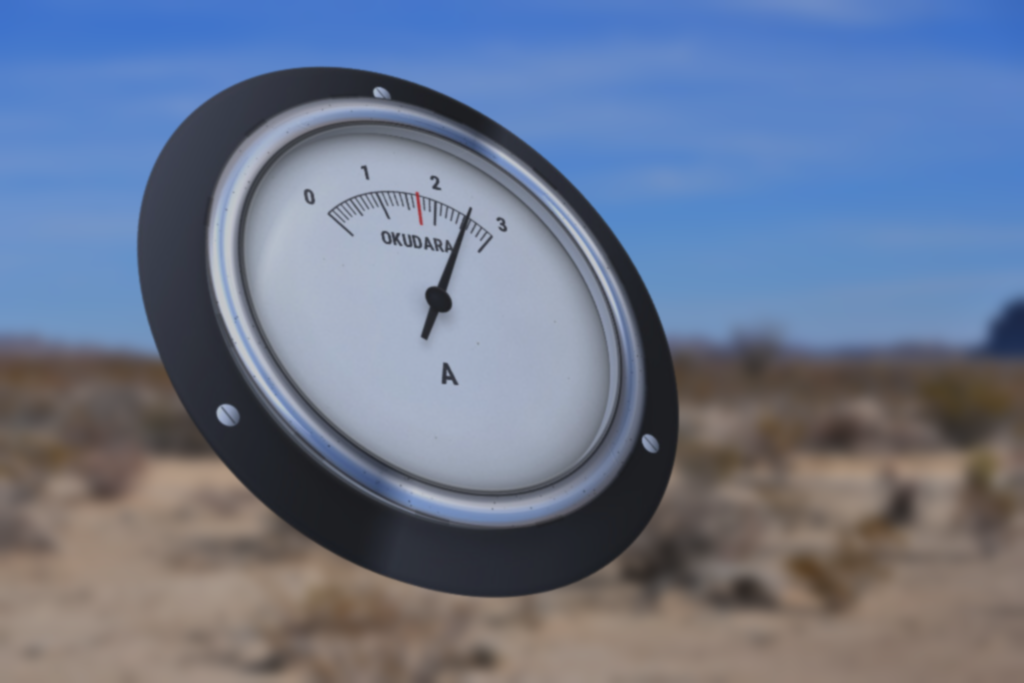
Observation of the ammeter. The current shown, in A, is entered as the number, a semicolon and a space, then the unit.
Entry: 2.5; A
